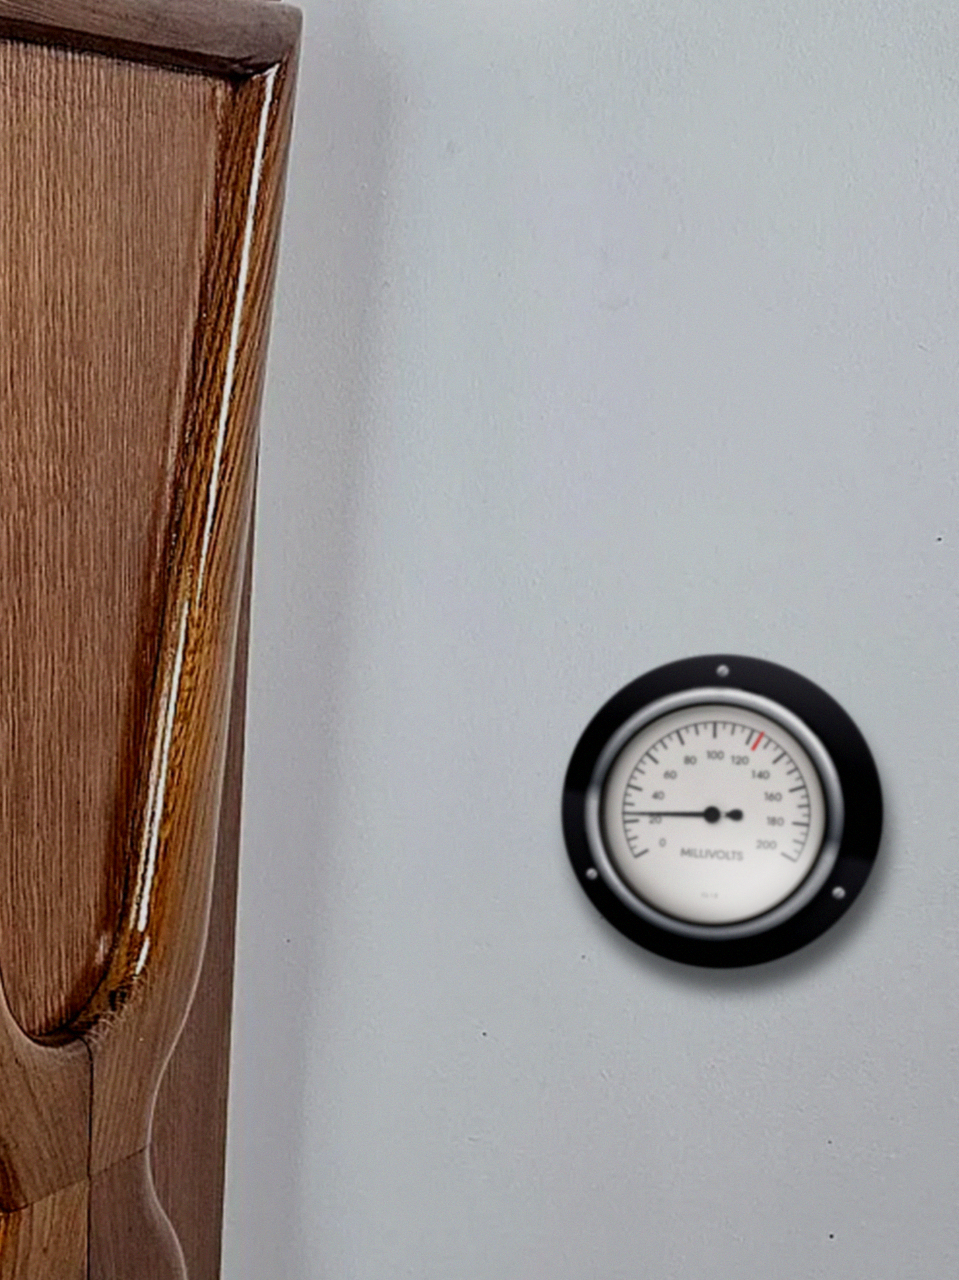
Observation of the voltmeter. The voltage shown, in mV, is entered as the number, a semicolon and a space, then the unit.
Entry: 25; mV
